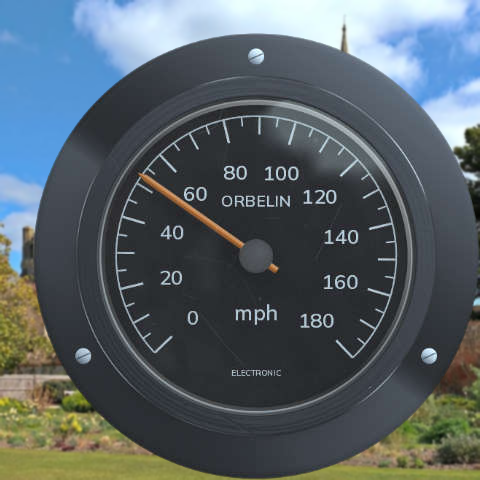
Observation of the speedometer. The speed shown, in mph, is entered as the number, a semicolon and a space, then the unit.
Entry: 52.5; mph
